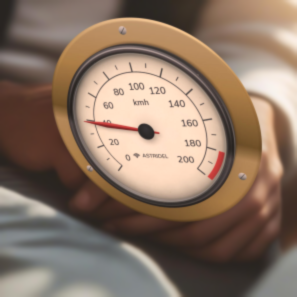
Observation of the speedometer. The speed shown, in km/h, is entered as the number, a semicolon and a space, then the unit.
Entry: 40; km/h
